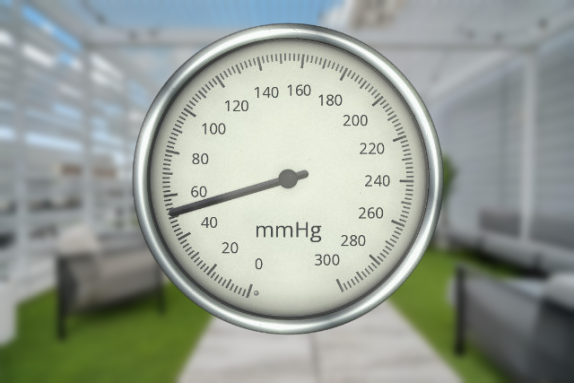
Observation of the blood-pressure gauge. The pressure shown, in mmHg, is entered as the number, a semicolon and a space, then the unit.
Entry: 52; mmHg
